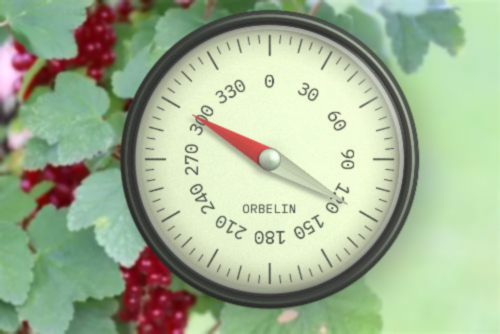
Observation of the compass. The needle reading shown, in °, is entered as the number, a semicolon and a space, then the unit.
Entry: 300; °
